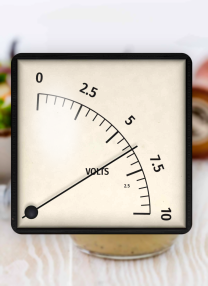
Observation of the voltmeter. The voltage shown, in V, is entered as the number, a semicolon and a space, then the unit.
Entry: 6.25; V
